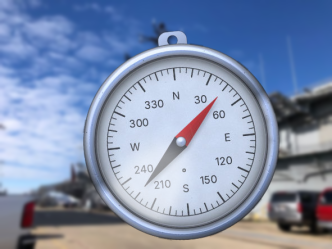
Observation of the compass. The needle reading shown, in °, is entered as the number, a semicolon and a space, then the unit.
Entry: 45; °
